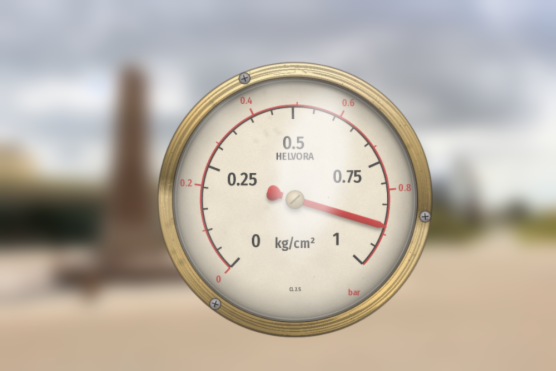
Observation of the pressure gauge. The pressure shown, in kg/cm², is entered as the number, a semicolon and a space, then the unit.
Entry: 0.9; kg/cm²
